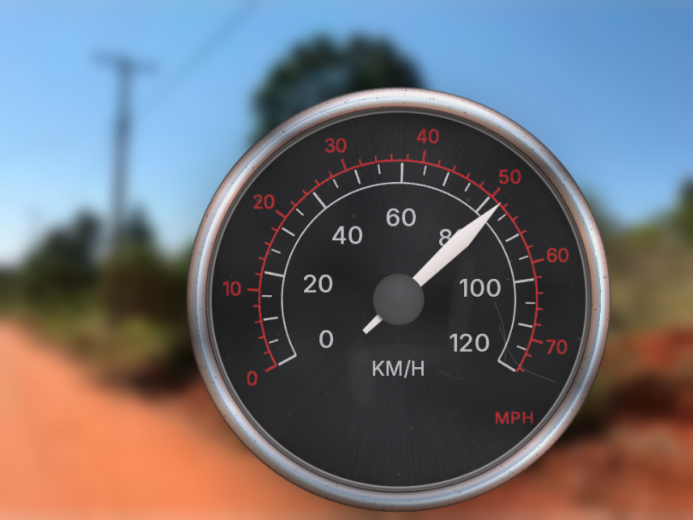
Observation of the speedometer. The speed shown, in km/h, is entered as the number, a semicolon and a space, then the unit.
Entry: 82.5; km/h
